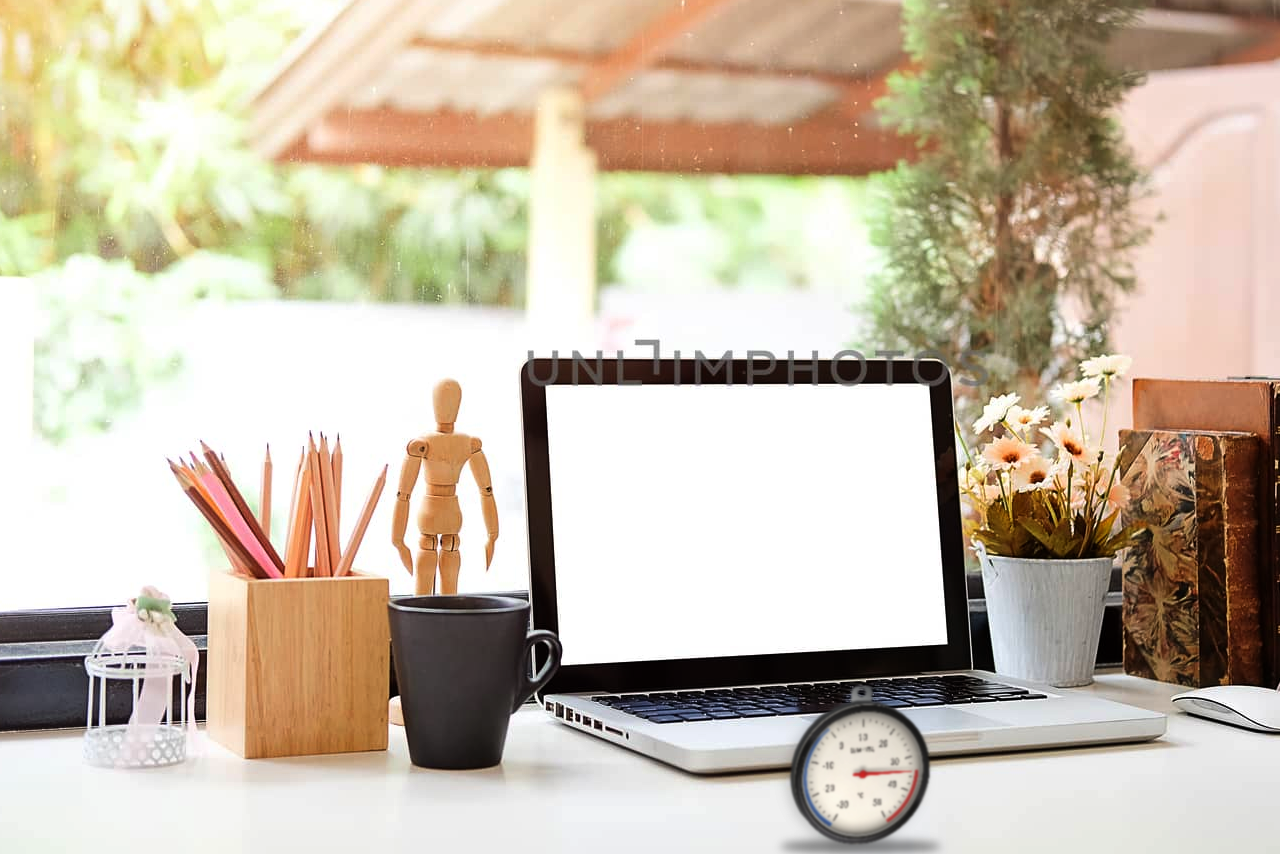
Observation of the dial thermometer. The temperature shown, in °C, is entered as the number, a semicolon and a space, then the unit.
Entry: 34; °C
